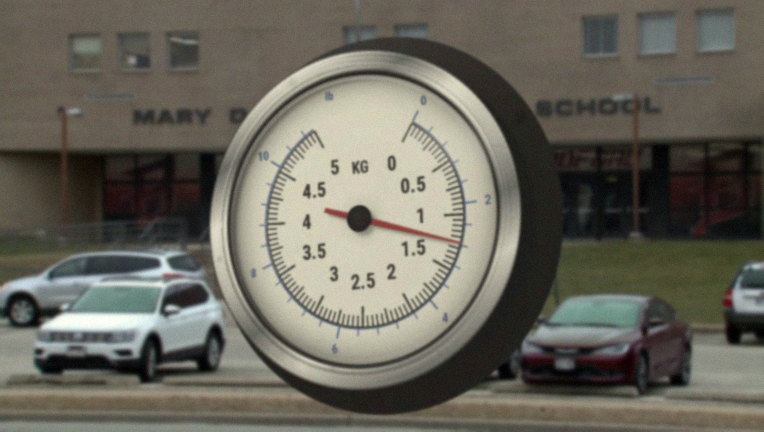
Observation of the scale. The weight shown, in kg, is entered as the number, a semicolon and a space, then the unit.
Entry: 1.25; kg
